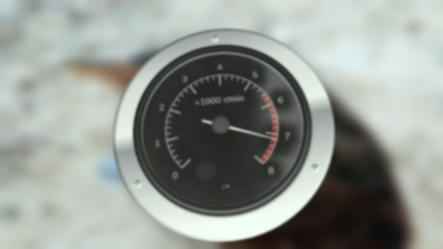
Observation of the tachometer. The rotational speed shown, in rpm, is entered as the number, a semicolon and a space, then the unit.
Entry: 7200; rpm
